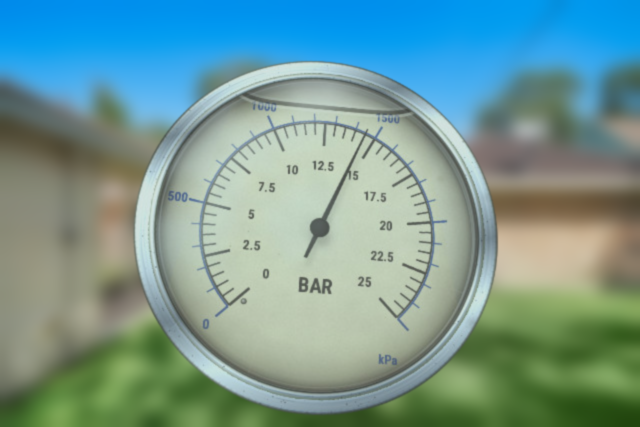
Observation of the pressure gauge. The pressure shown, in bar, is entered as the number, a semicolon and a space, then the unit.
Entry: 14.5; bar
